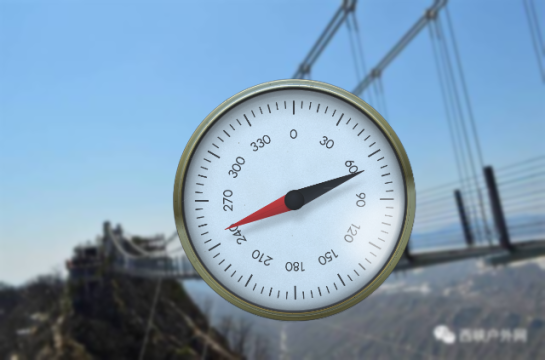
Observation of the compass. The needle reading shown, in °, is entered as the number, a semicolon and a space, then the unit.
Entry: 247.5; °
